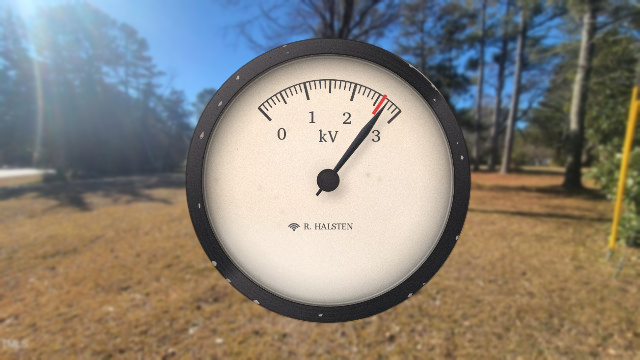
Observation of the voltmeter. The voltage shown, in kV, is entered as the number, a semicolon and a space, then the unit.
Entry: 2.7; kV
